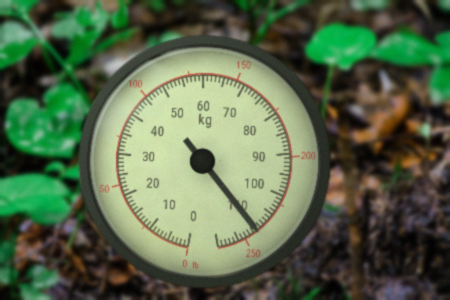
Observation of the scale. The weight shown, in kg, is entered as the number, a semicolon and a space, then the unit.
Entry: 110; kg
